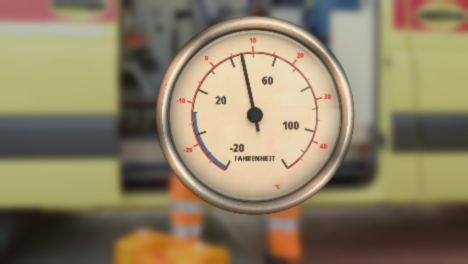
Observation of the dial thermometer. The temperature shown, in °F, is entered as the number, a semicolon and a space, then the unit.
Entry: 45; °F
